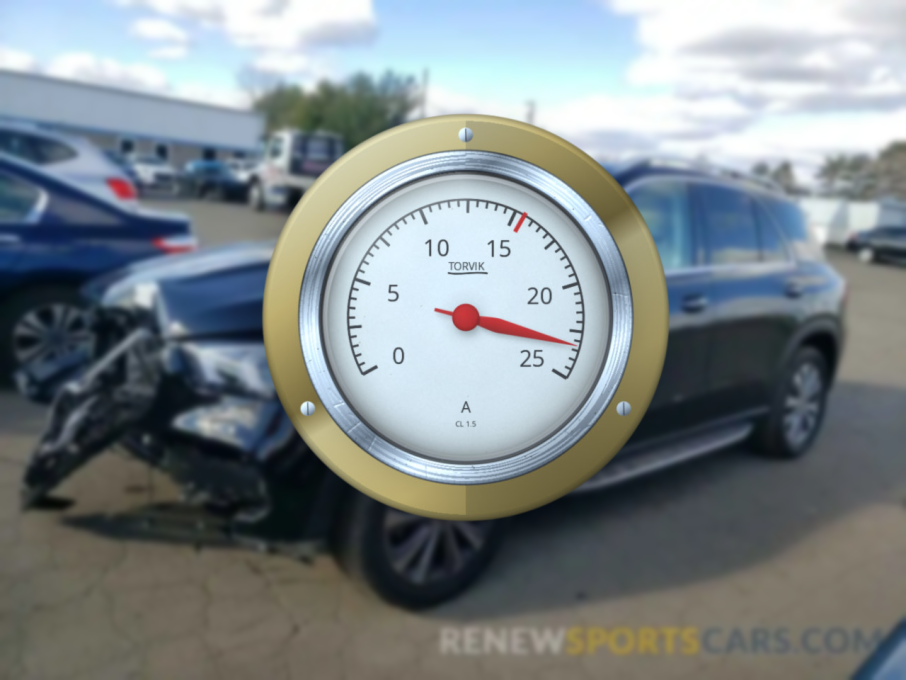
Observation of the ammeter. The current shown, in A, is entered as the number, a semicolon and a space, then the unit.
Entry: 23.25; A
